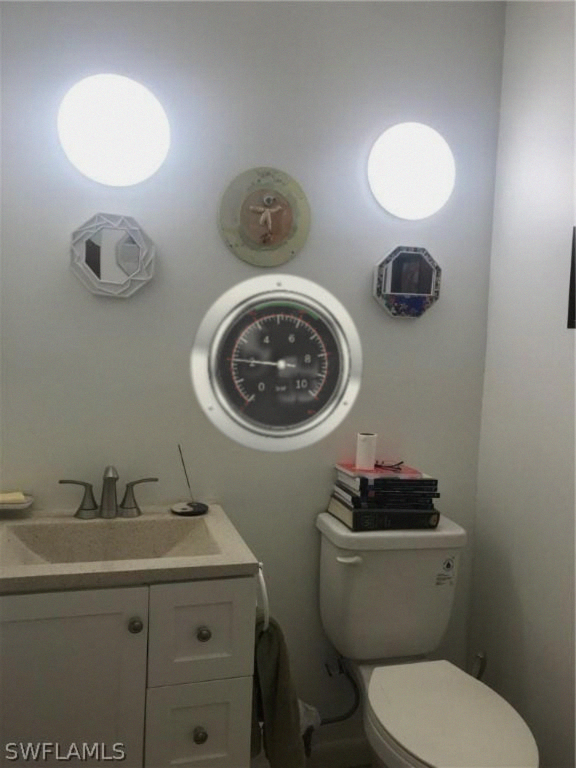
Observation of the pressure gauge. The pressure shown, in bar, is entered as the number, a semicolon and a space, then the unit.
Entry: 2; bar
